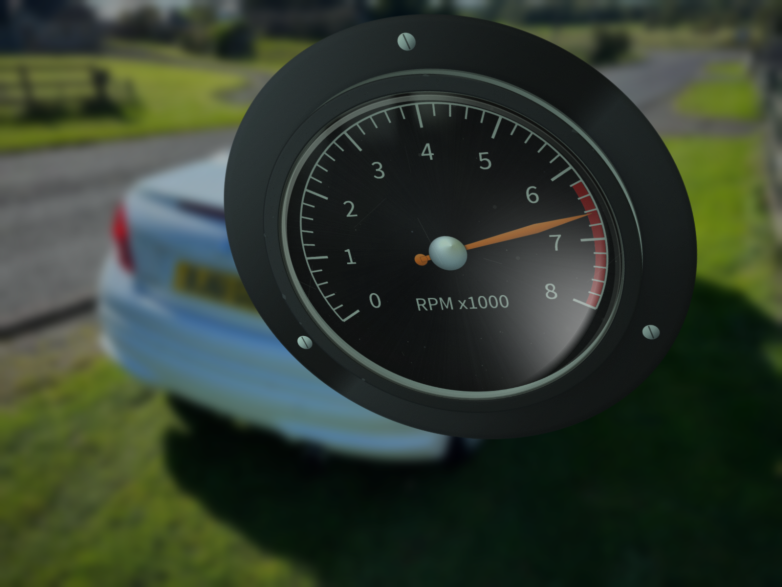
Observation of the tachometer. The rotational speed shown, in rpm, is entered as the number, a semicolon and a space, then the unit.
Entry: 6600; rpm
